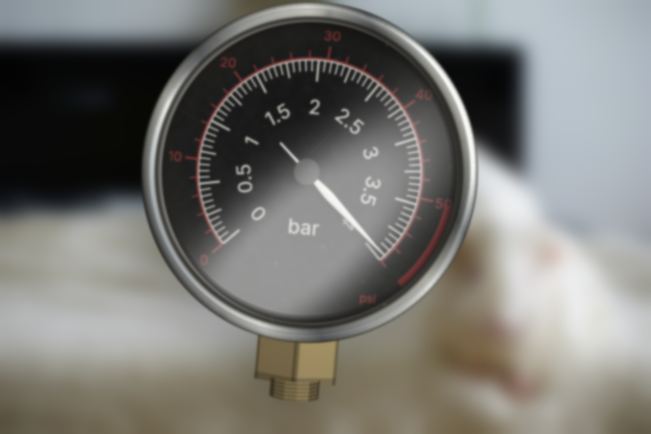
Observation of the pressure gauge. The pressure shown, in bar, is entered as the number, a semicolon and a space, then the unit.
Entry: 3.95; bar
